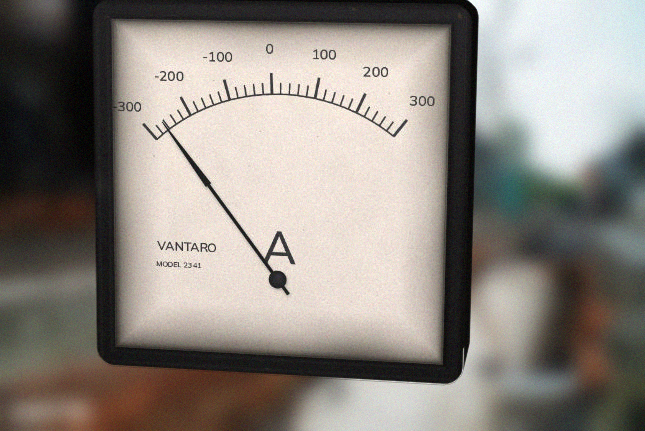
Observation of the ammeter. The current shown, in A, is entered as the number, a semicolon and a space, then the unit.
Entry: -260; A
